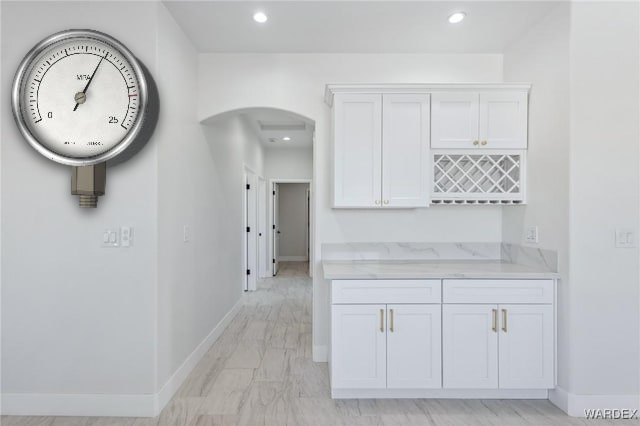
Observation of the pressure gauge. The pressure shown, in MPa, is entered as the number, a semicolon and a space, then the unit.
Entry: 15; MPa
